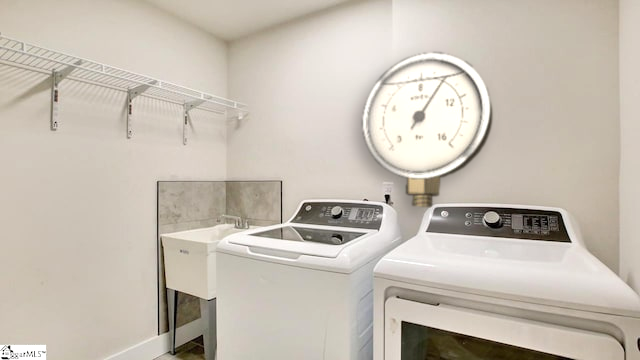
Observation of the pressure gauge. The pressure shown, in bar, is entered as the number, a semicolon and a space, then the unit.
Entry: 10; bar
